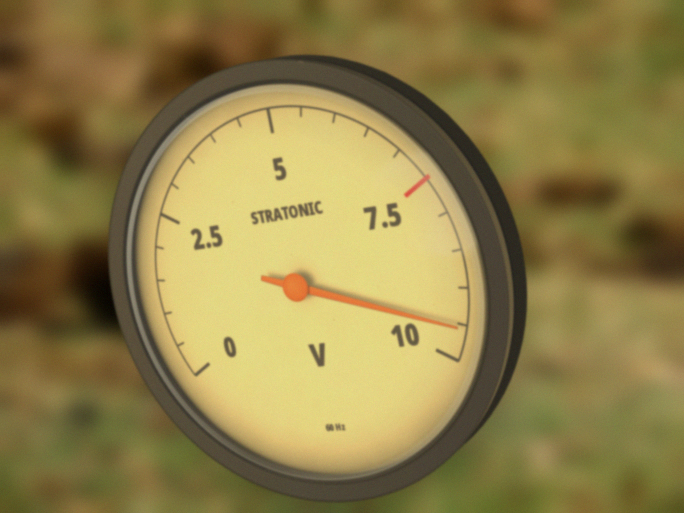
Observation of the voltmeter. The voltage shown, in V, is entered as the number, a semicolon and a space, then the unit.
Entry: 9.5; V
